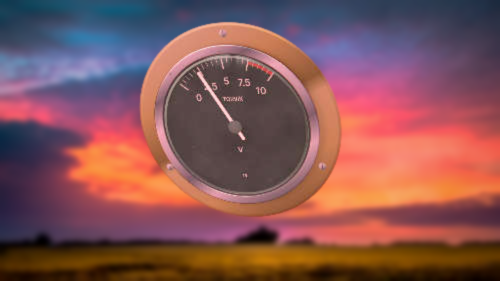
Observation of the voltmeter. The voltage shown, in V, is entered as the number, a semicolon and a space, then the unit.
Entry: 2.5; V
